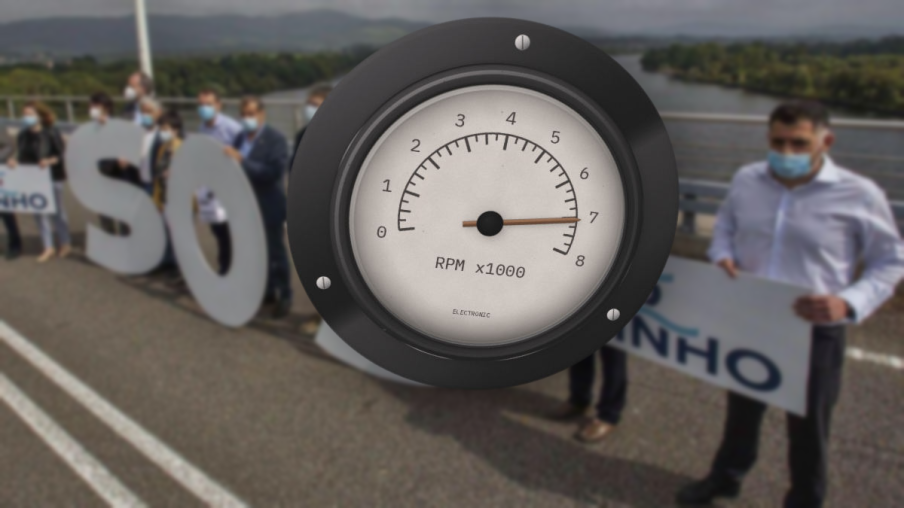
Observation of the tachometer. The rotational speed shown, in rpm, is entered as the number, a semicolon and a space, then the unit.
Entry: 7000; rpm
